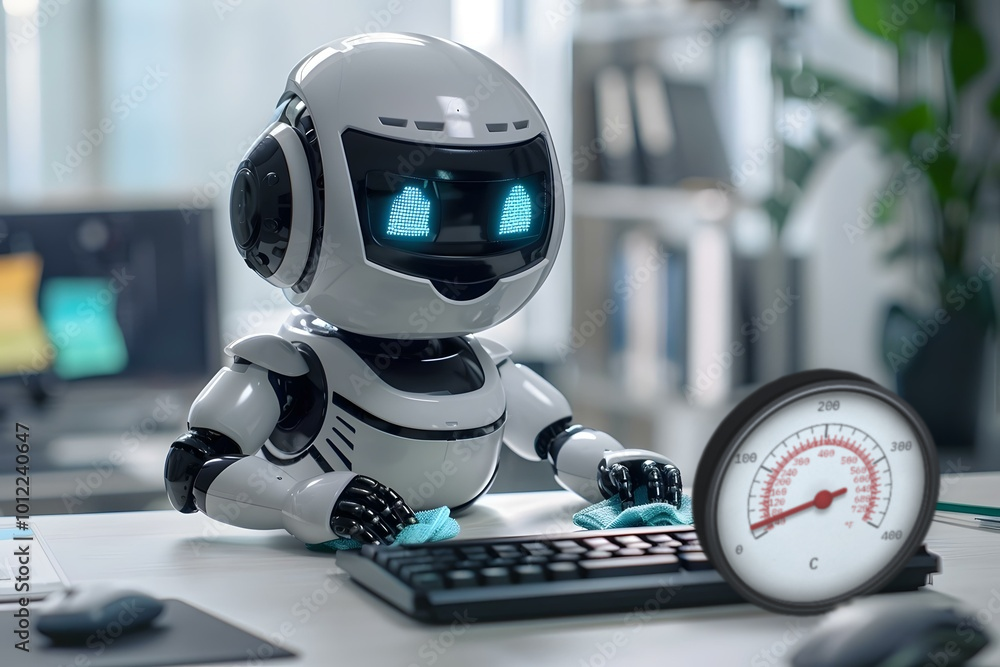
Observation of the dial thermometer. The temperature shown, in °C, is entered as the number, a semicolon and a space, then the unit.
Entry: 20; °C
